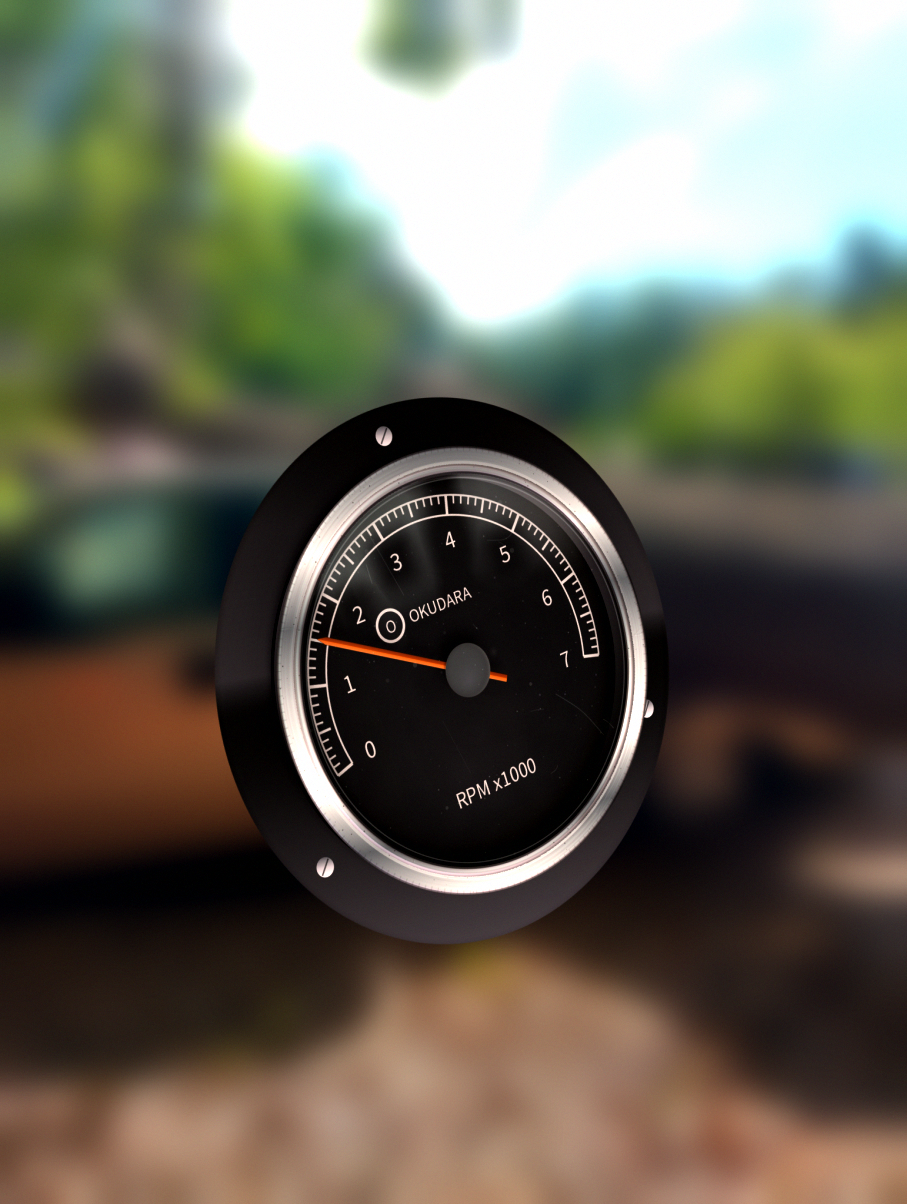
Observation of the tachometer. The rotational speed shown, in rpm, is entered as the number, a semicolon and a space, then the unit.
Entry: 1500; rpm
